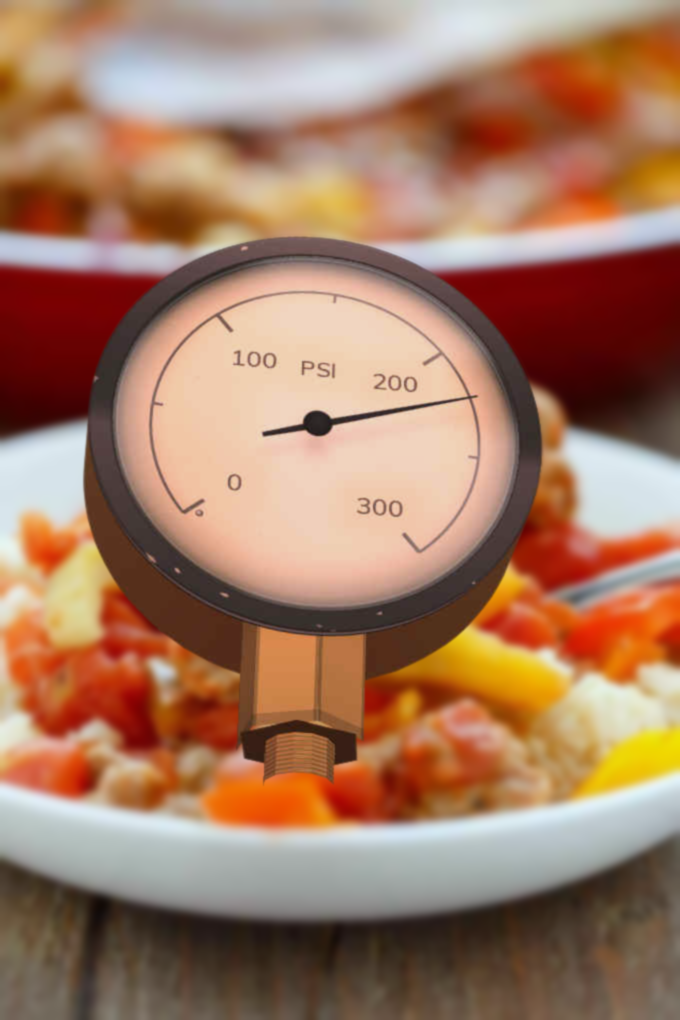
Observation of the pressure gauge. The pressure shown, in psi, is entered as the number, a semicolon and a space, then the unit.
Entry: 225; psi
